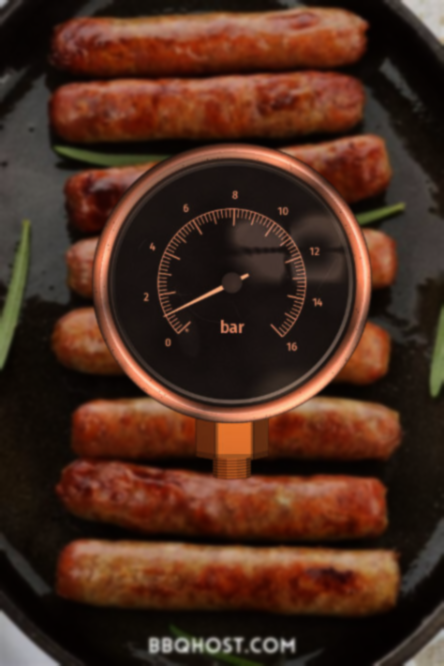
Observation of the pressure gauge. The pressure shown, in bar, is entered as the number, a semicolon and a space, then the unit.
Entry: 1; bar
